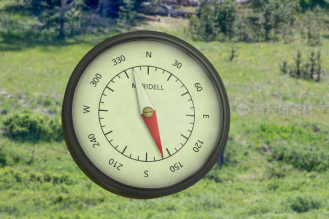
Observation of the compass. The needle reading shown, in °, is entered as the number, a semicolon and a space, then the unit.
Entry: 160; °
